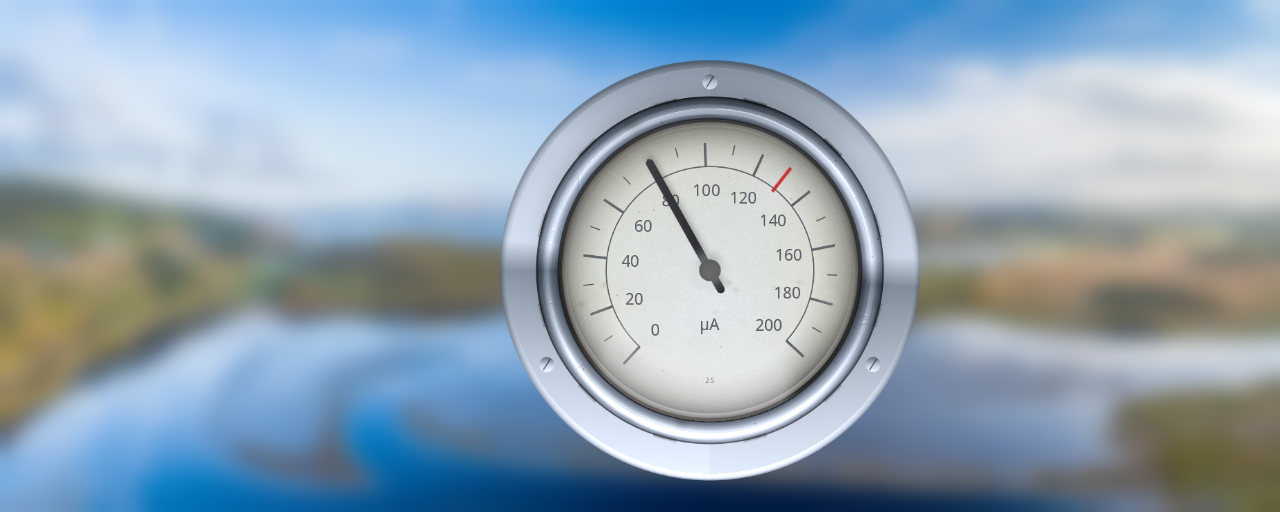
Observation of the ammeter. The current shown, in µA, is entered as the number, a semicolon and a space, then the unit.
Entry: 80; µA
